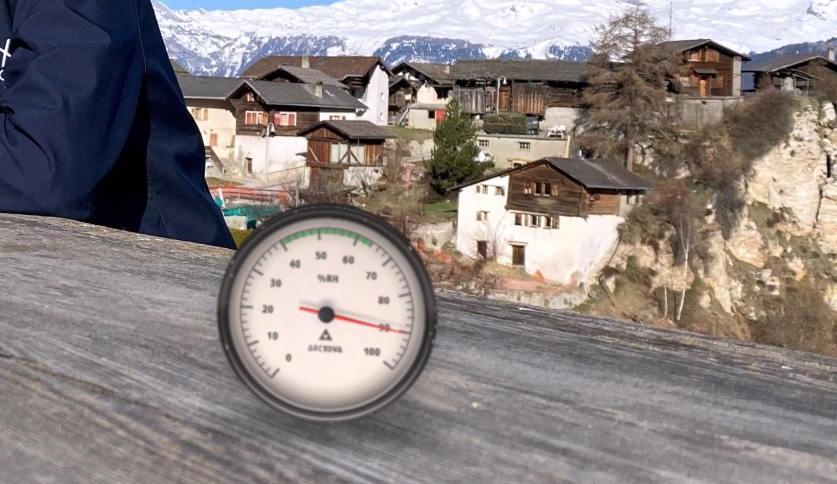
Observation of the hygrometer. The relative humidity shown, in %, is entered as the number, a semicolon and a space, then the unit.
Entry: 90; %
